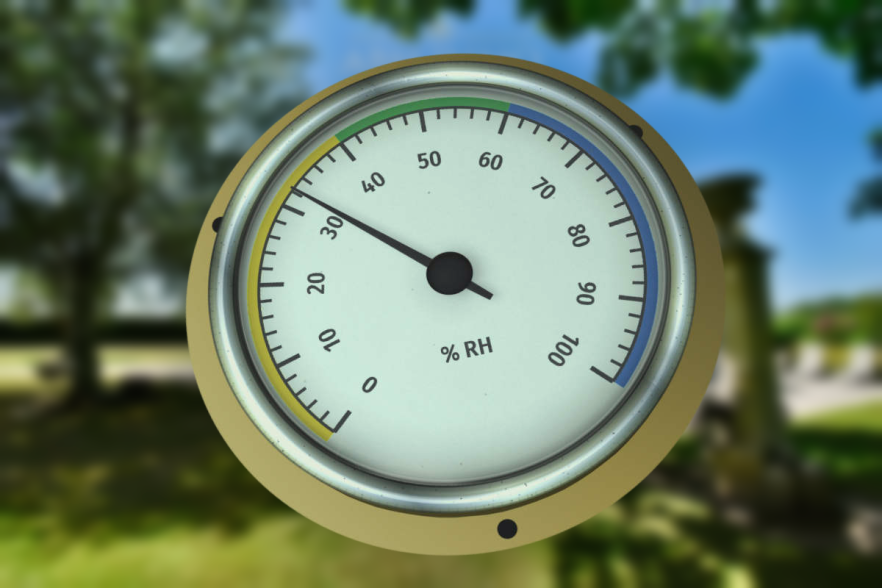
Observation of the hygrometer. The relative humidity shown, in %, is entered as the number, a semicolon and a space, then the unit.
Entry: 32; %
